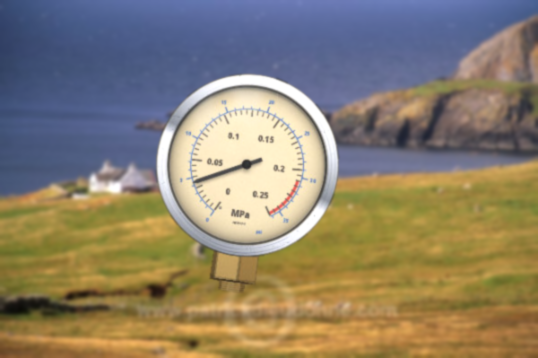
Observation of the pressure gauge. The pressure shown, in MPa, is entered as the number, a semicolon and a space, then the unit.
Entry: 0.03; MPa
